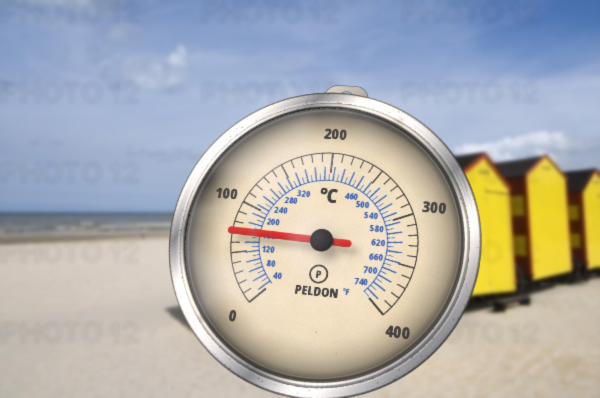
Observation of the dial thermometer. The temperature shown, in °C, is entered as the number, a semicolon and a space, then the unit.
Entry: 70; °C
